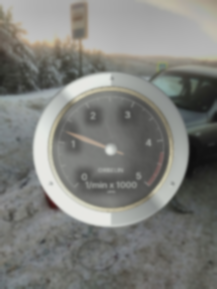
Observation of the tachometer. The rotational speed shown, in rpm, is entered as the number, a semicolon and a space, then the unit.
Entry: 1250; rpm
